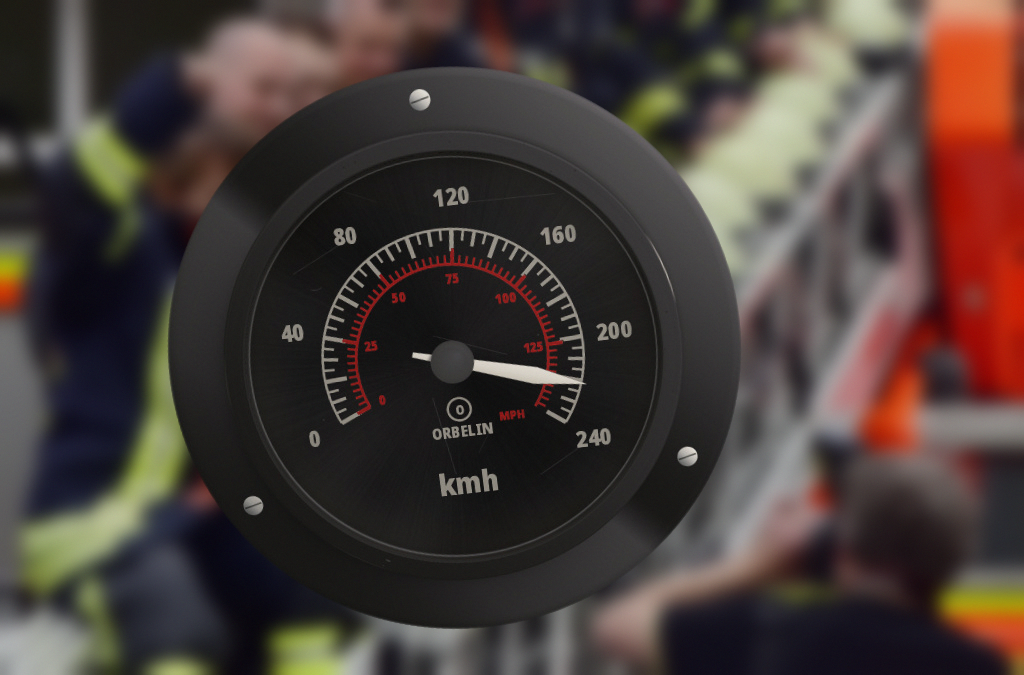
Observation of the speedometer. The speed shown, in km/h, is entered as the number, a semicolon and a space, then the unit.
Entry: 220; km/h
